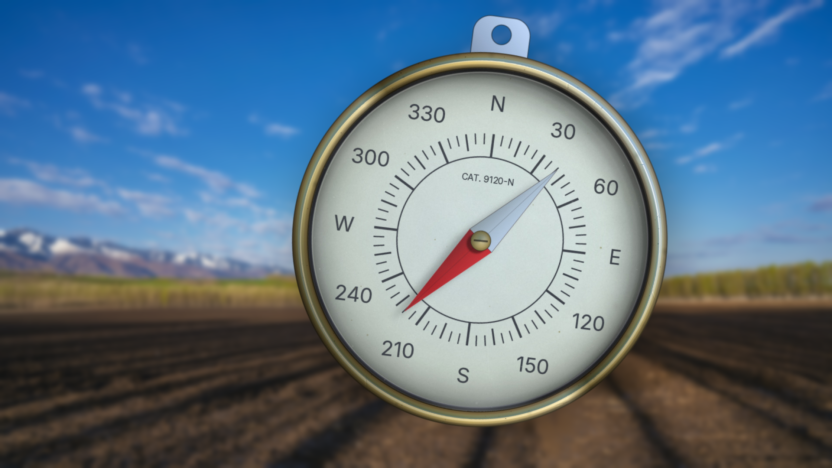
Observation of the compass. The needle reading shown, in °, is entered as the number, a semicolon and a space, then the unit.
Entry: 220; °
